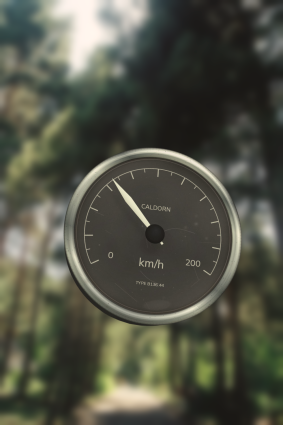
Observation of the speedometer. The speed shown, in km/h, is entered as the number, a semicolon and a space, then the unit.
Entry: 65; km/h
